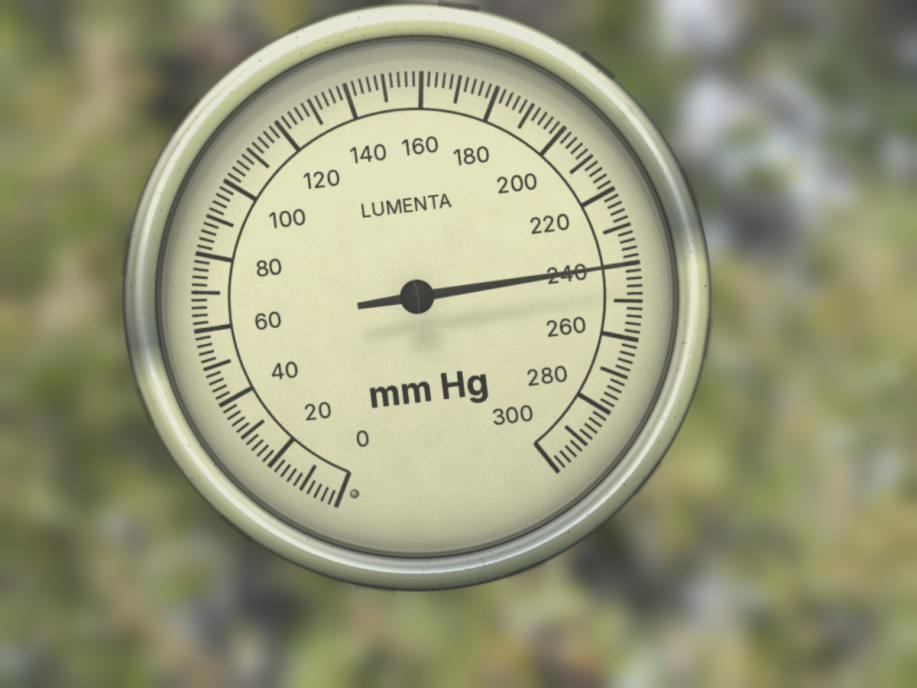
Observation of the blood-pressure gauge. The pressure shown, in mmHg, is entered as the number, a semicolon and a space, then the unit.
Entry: 240; mmHg
